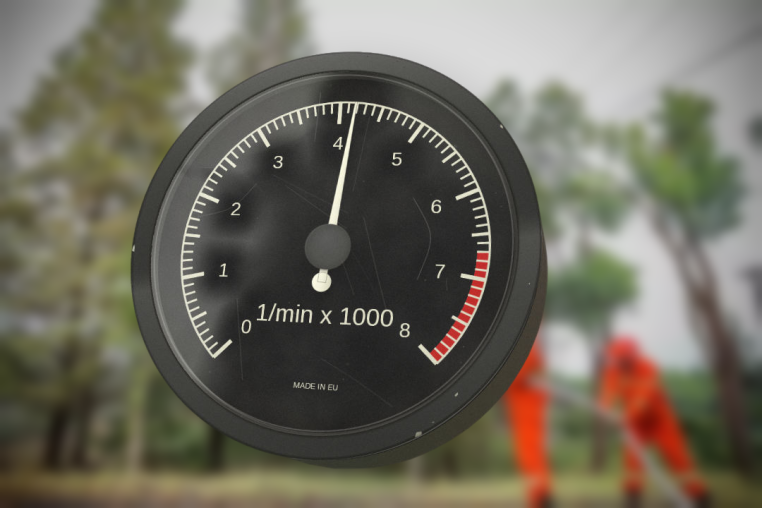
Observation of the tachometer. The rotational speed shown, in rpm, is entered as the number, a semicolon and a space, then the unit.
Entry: 4200; rpm
